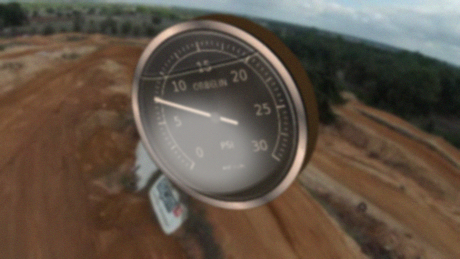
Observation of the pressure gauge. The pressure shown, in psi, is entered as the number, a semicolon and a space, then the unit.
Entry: 7.5; psi
